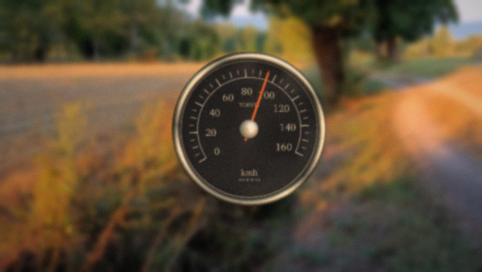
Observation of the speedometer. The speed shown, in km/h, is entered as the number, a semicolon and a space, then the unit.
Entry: 95; km/h
